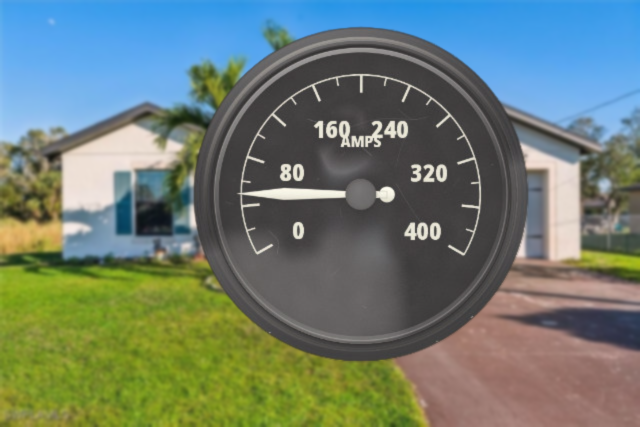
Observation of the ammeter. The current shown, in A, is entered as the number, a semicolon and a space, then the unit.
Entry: 50; A
